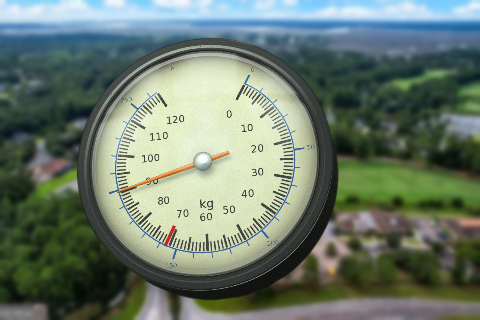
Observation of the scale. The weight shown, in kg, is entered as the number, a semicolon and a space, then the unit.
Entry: 90; kg
